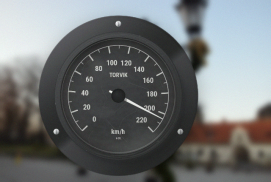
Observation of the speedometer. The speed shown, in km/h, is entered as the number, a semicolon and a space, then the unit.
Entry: 205; km/h
